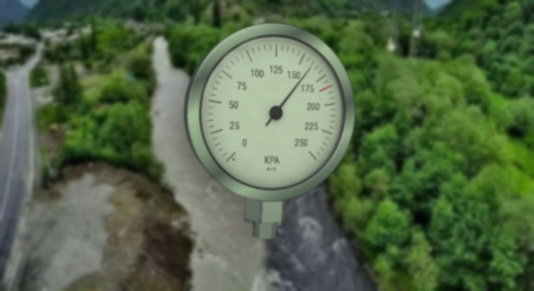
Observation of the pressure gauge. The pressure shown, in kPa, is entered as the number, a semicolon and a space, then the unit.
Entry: 160; kPa
